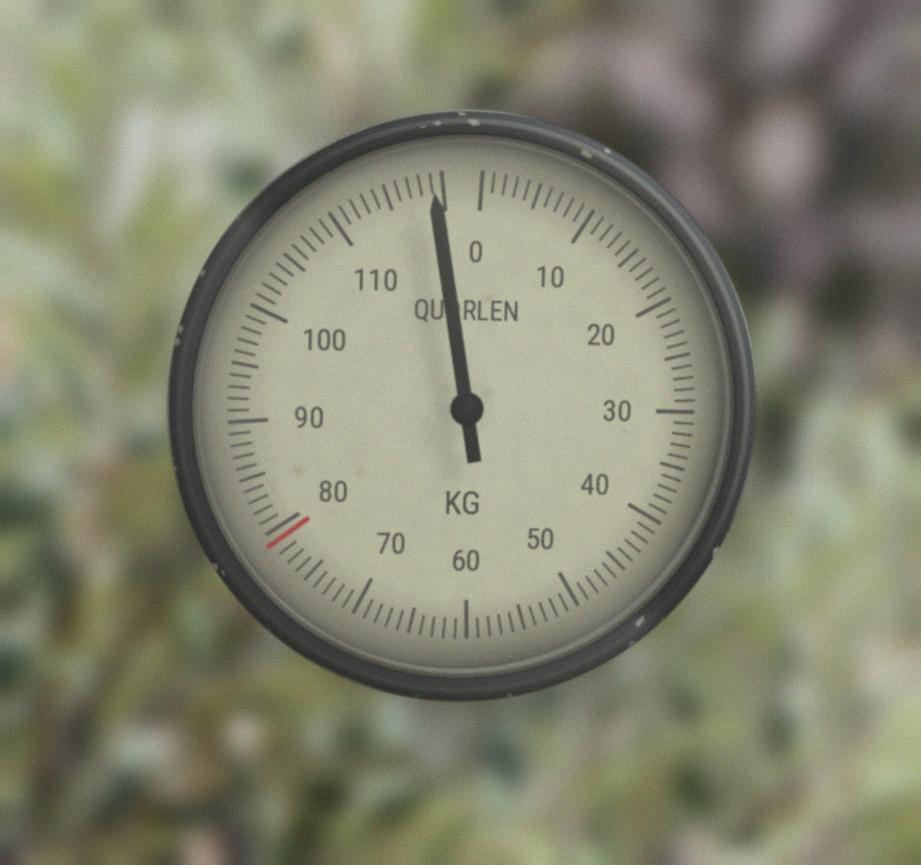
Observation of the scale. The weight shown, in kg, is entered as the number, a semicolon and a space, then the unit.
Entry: 119; kg
